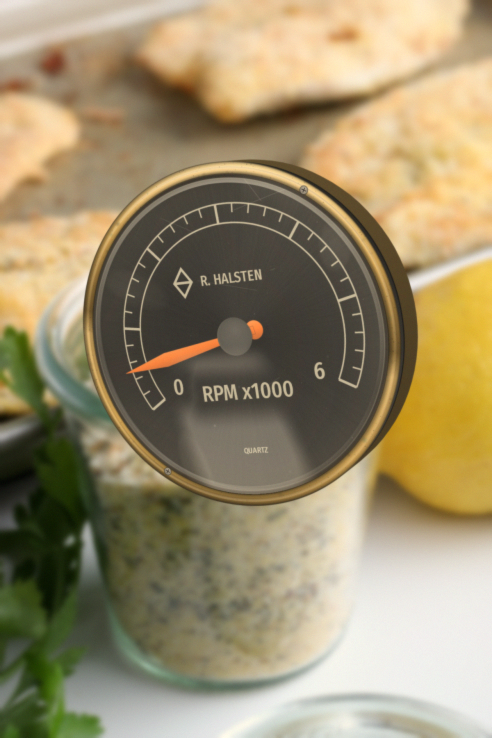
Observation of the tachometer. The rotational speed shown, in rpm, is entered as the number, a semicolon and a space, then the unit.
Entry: 500; rpm
